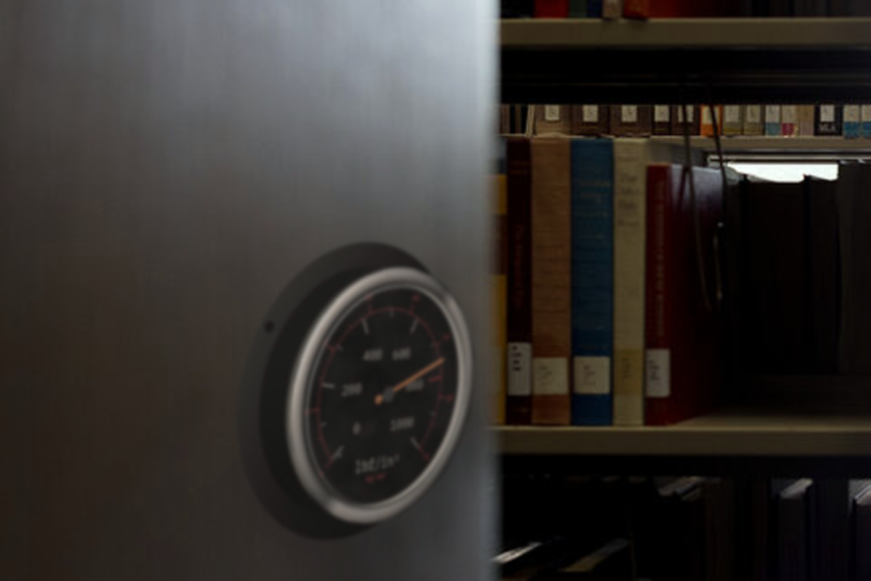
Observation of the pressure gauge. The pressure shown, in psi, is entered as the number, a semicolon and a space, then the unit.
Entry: 750; psi
